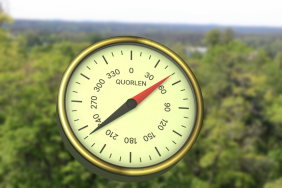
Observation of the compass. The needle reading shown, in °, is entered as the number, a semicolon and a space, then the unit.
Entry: 50; °
